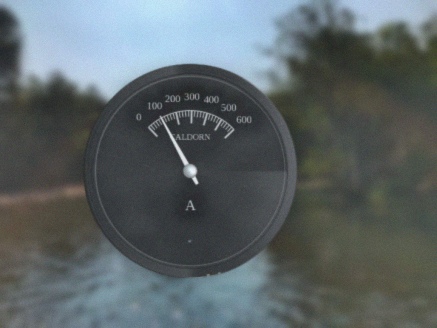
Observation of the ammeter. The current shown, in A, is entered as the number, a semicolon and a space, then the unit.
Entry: 100; A
